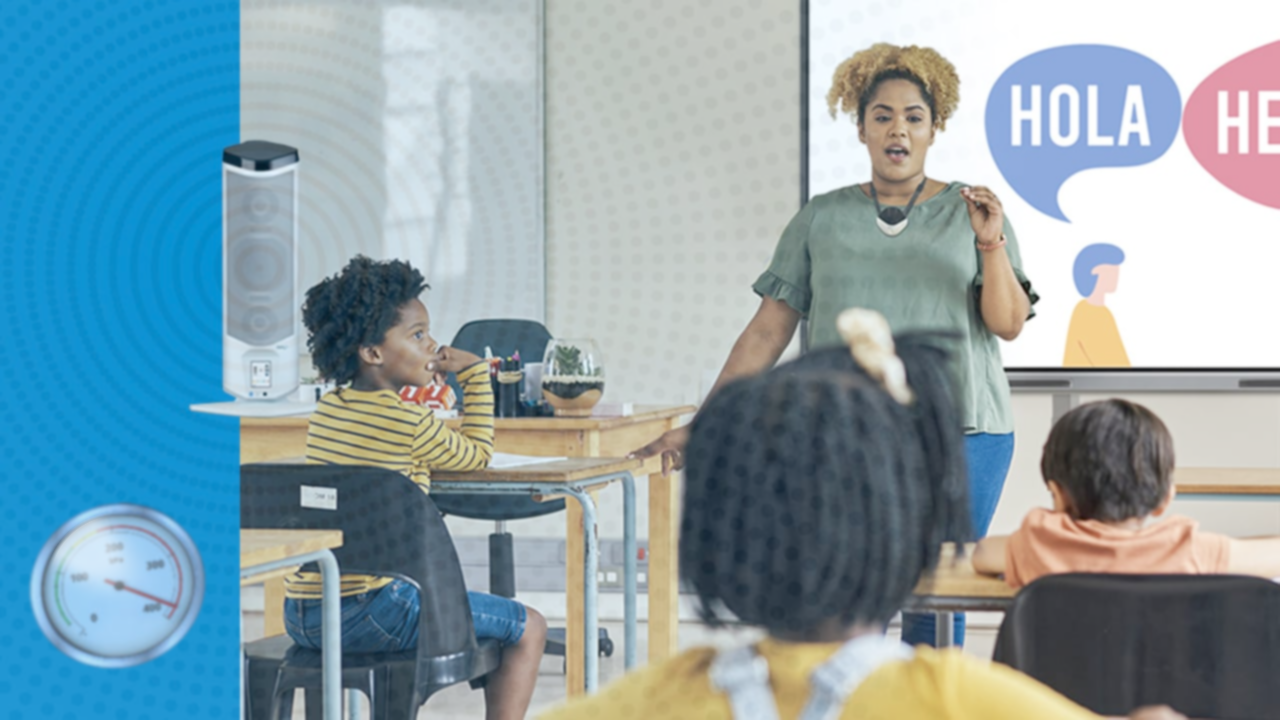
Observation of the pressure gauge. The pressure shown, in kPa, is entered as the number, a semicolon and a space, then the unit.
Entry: 380; kPa
